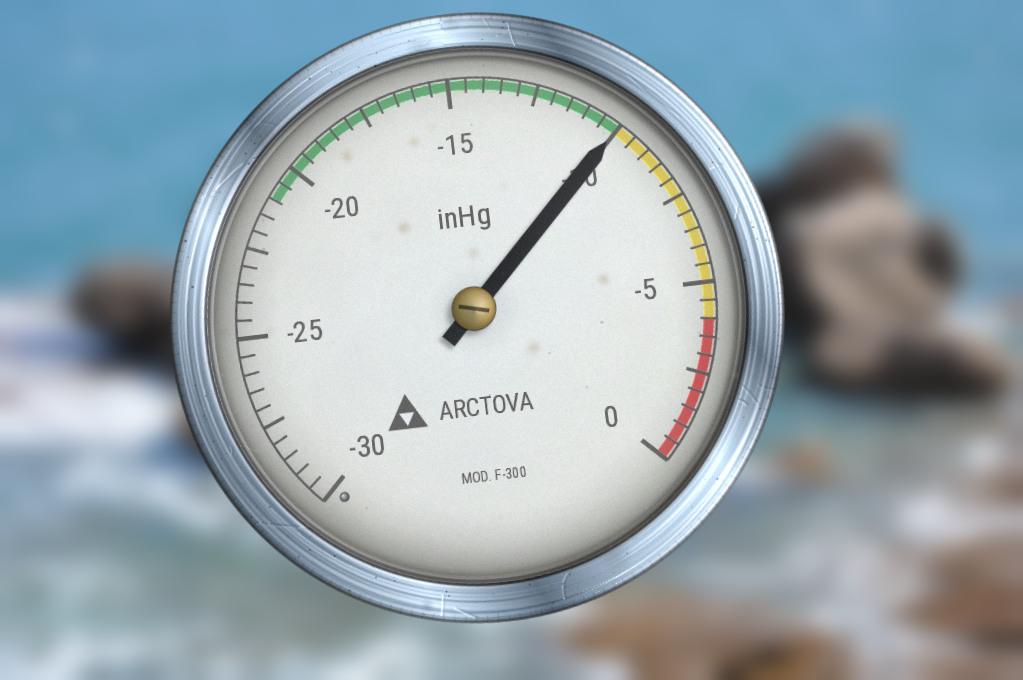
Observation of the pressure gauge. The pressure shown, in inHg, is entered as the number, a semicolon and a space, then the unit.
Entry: -10; inHg
